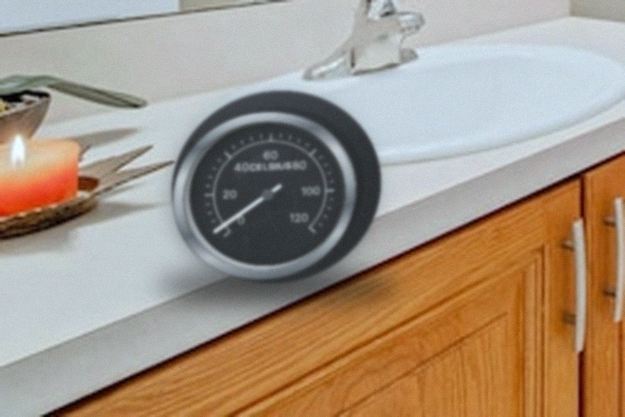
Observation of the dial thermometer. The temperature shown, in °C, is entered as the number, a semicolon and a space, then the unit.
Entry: 4; °C
